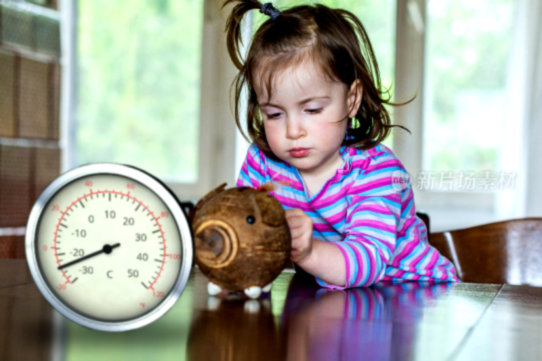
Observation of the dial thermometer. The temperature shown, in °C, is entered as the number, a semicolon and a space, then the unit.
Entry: -24; °C
